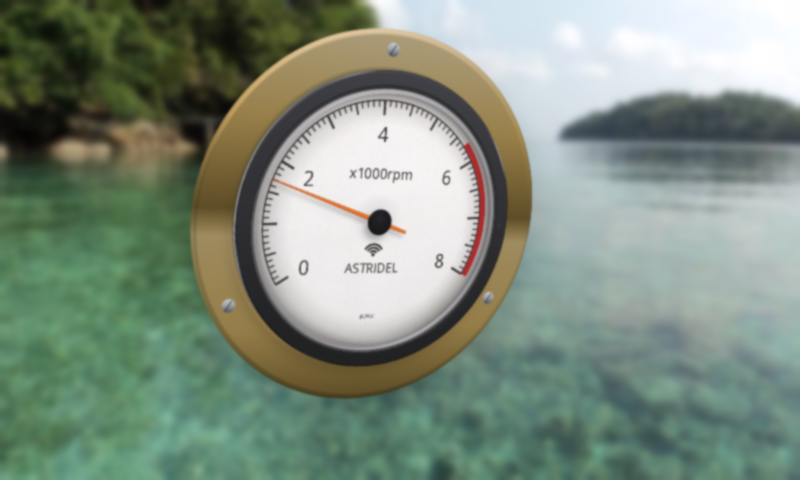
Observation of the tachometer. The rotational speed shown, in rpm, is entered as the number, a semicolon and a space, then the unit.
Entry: 1700; rpm
